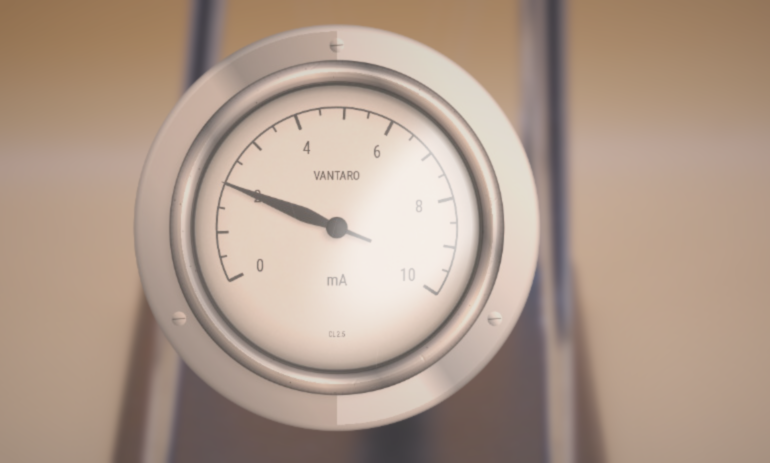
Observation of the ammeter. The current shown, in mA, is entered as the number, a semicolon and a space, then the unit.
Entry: 2; mA
